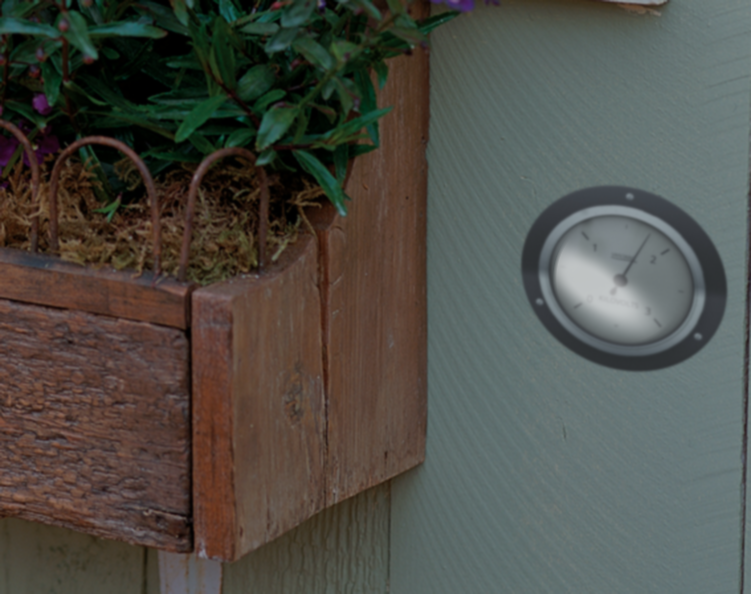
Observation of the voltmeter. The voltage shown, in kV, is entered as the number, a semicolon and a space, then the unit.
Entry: 1.75; kV
